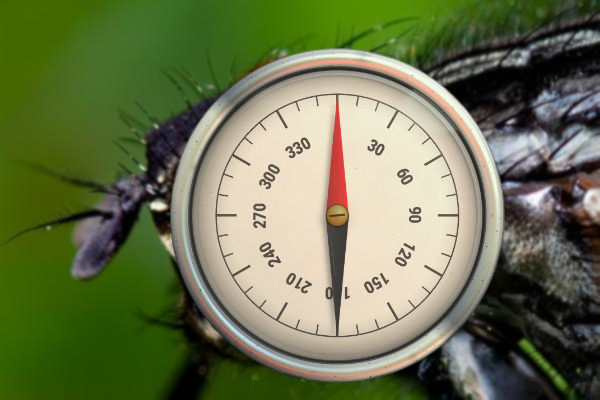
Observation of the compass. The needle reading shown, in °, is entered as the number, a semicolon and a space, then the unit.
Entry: 0; °
